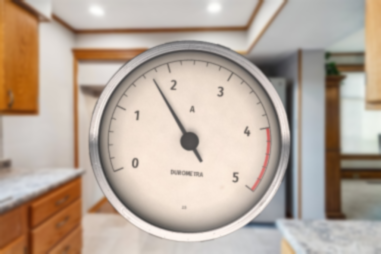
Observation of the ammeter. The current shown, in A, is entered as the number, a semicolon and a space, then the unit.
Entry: 1.7; A
